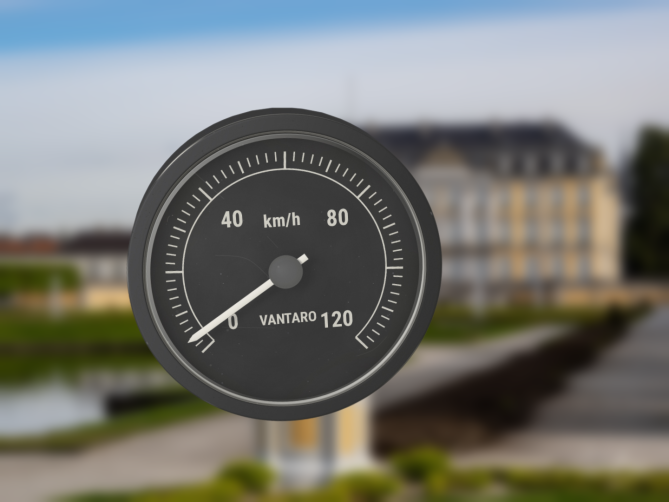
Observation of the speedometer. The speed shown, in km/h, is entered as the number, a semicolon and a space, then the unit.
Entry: 4; km/h
